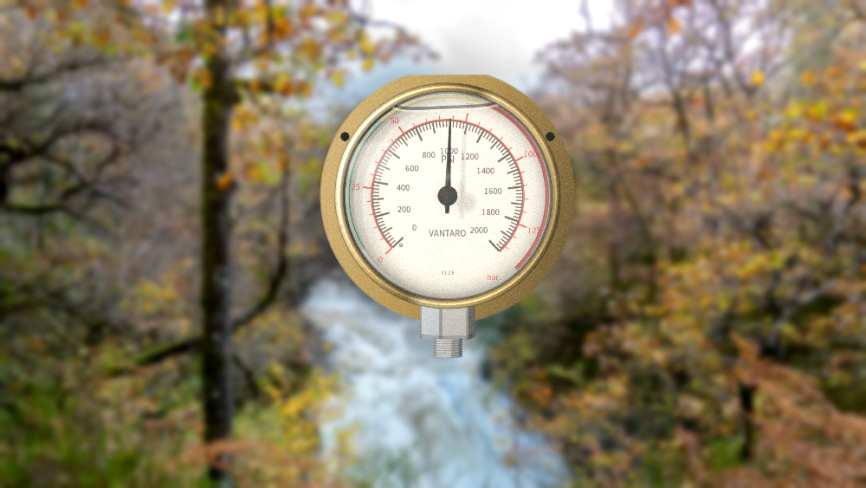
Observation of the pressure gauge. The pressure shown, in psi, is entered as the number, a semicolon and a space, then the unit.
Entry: 1000; psi
